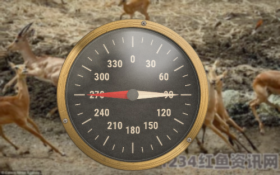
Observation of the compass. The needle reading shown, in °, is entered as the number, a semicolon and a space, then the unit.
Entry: 270; °
